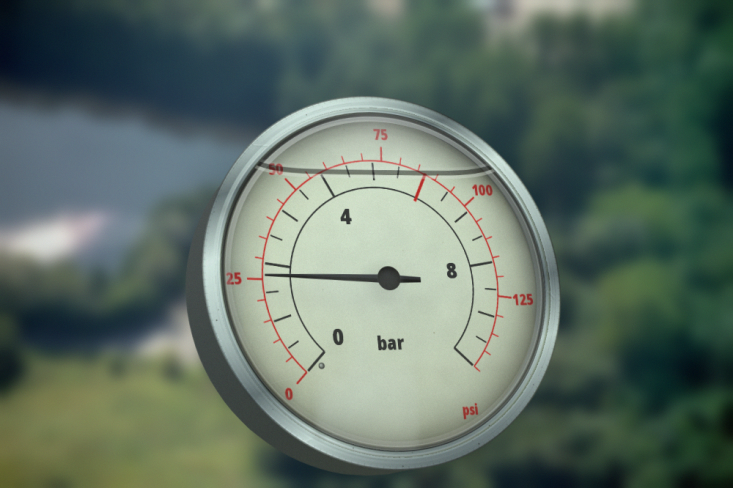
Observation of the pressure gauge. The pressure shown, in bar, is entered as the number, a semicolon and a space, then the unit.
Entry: 1.75; bar
